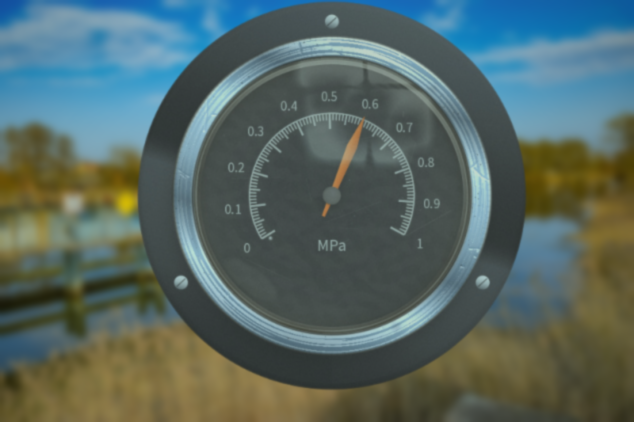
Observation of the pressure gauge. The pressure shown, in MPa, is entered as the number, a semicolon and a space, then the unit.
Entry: 0.6; MPa
